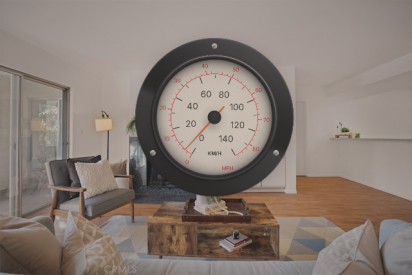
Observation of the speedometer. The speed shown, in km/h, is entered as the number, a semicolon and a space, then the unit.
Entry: 5; km/h
